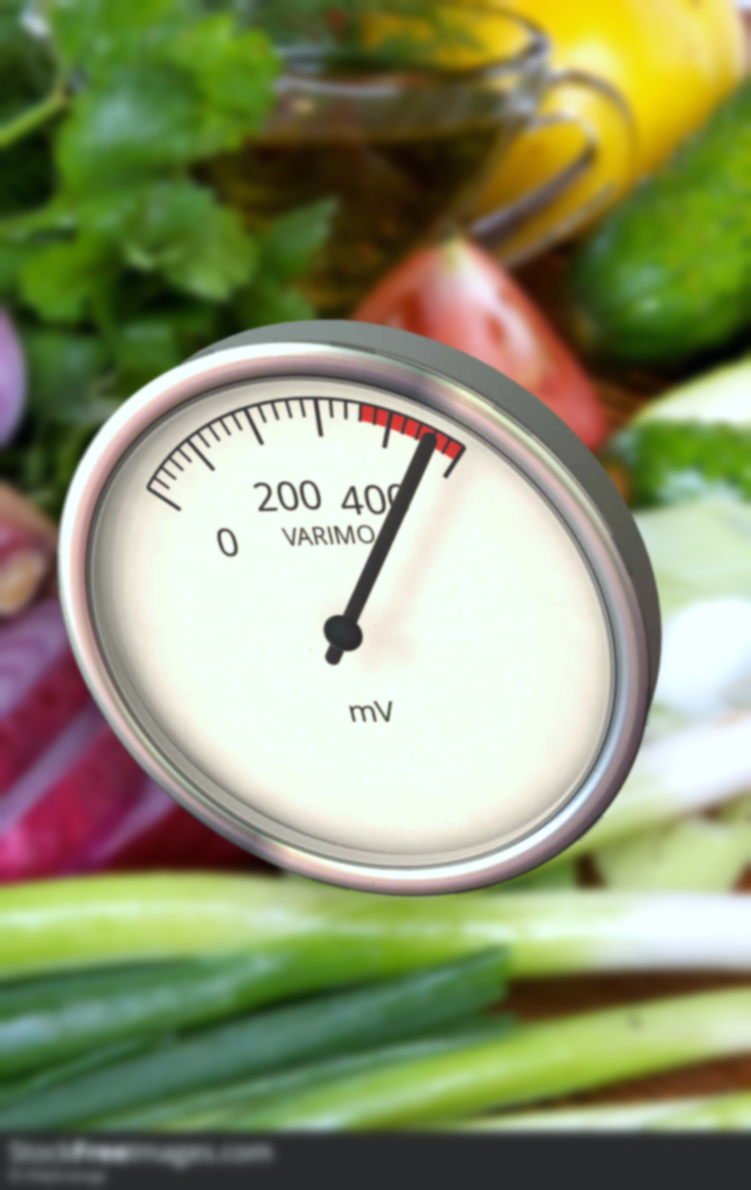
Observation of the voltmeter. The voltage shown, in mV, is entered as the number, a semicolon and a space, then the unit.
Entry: 460; mV
